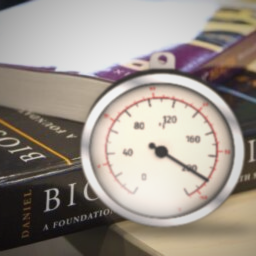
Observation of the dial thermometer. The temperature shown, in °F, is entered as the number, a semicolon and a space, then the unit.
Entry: 200; °F
